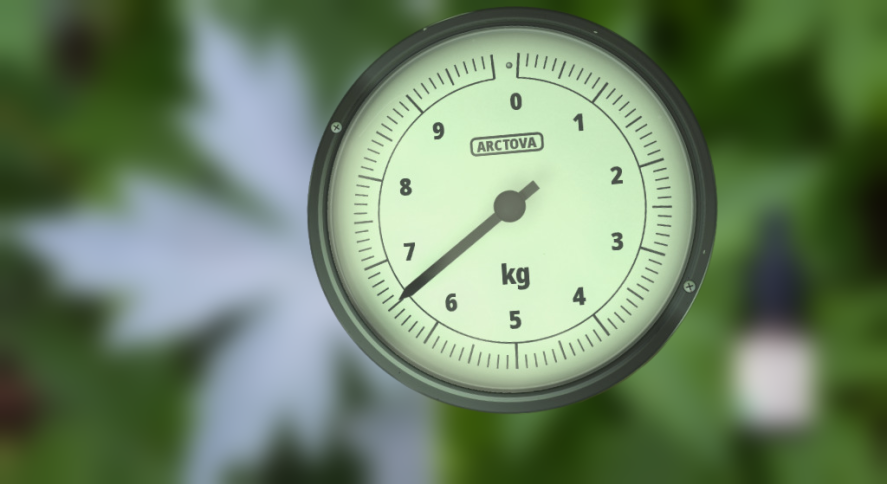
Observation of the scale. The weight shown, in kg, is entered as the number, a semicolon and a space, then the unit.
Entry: 6.5; kg
